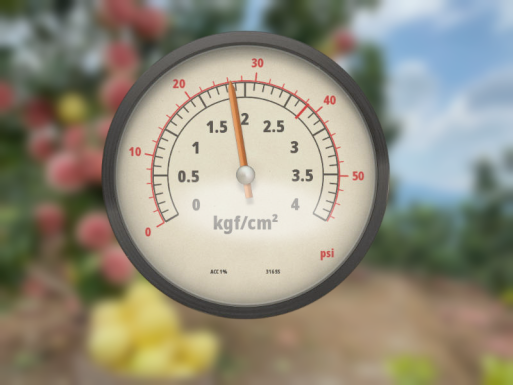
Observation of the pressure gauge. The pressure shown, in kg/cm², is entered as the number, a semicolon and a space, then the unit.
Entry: 1.85; kg/cm²
